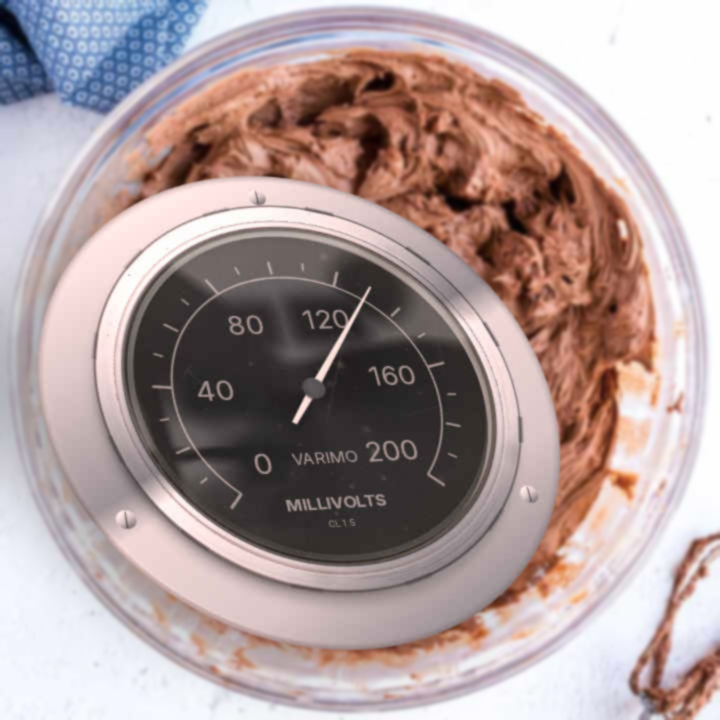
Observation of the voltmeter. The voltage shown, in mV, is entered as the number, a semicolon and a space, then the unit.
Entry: 130; mV
